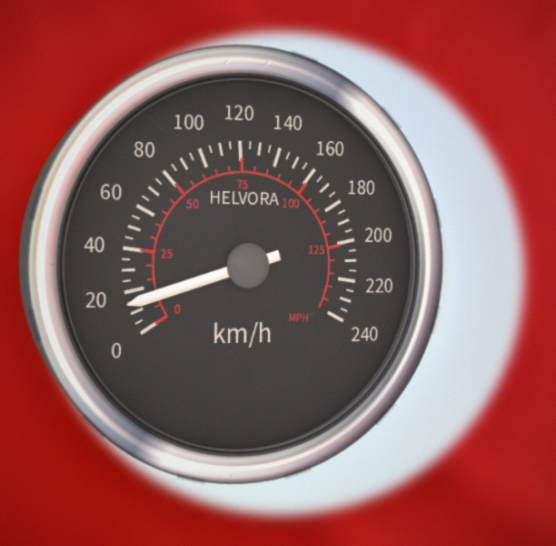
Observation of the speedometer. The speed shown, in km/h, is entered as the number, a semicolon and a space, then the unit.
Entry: 15; km/h
